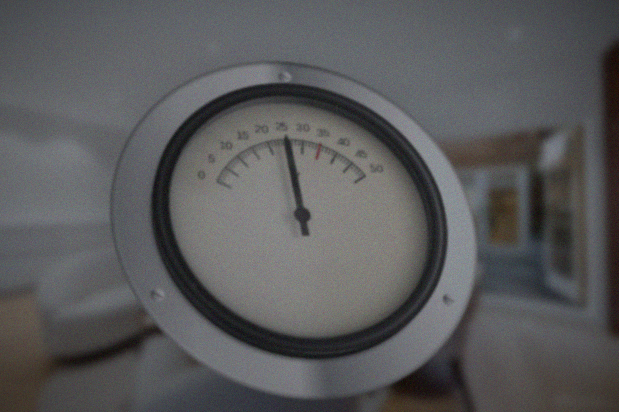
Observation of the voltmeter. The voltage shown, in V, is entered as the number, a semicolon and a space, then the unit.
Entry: 25; V
